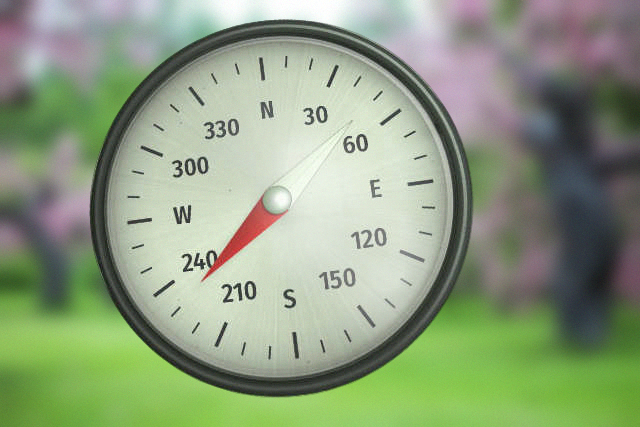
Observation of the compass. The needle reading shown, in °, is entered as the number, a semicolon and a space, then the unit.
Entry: 230; °
